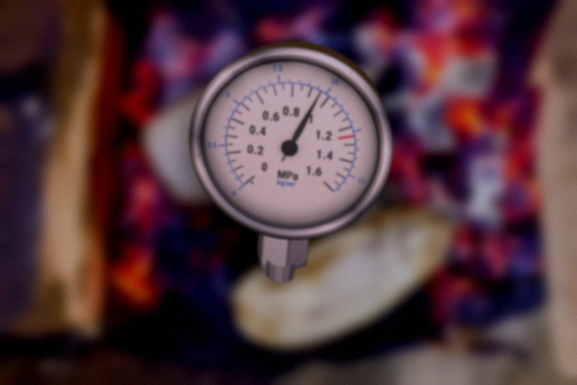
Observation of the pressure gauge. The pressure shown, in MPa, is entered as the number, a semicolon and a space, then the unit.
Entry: 0.95; MPa
